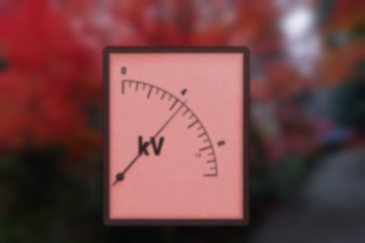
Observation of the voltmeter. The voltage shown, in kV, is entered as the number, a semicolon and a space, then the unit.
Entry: 4.5; kV
